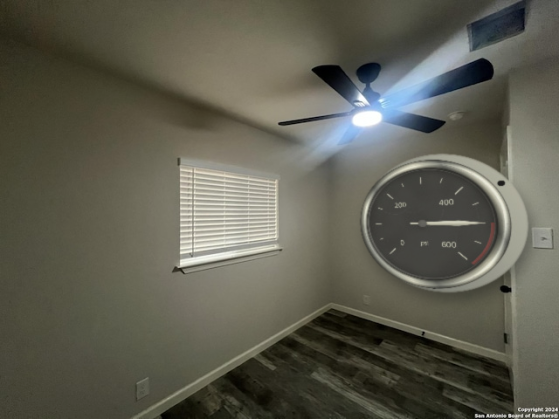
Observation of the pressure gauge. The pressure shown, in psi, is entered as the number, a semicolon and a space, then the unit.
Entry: 500; psi
